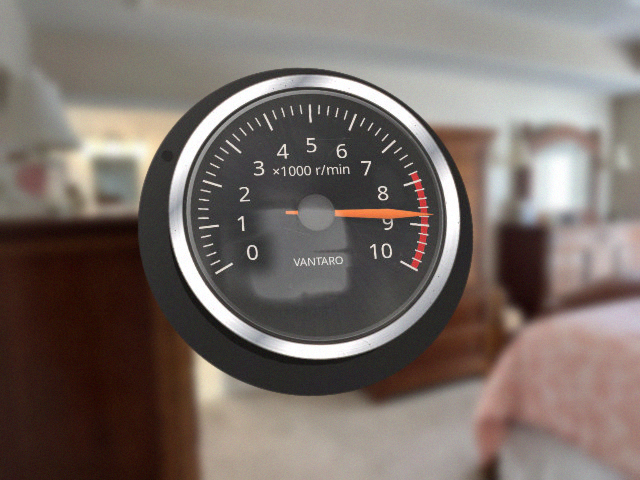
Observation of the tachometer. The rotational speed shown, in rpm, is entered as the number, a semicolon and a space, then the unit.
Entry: 8800; rpm
